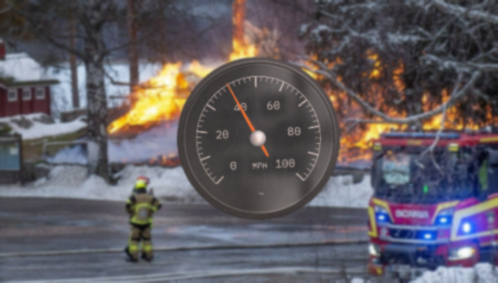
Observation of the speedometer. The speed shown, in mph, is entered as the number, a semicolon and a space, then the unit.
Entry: 40; mph
